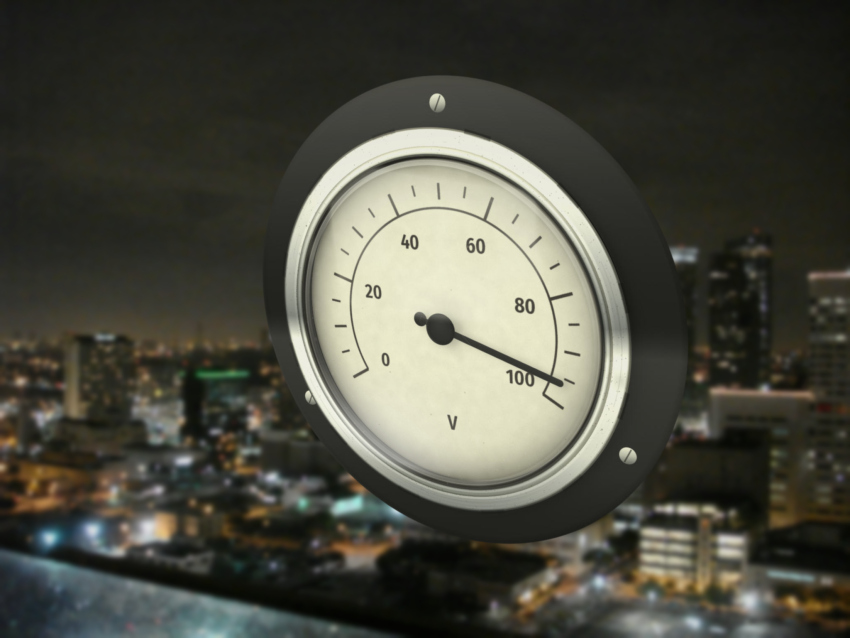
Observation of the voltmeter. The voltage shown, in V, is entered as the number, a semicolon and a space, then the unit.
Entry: 95; V
